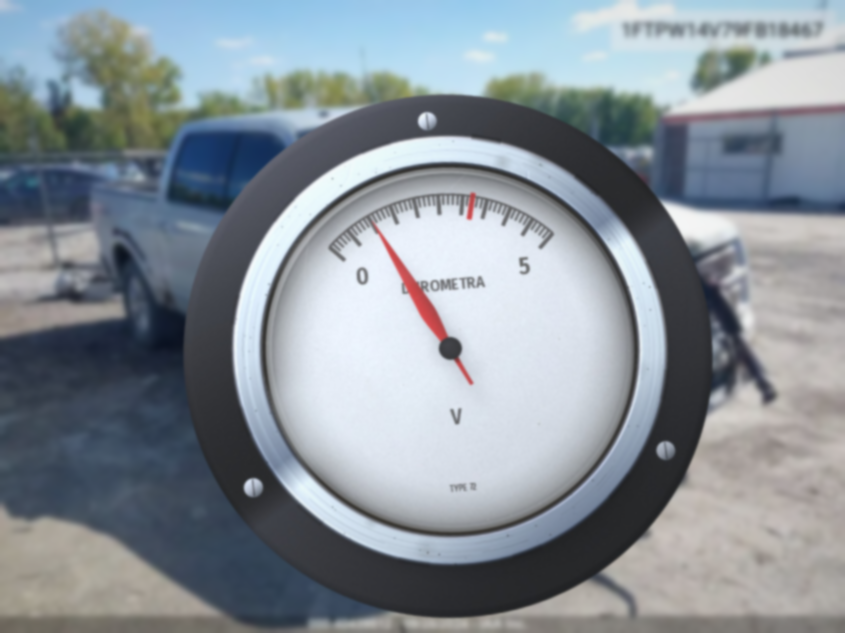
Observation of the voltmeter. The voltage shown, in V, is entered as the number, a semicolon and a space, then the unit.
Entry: 1; V
